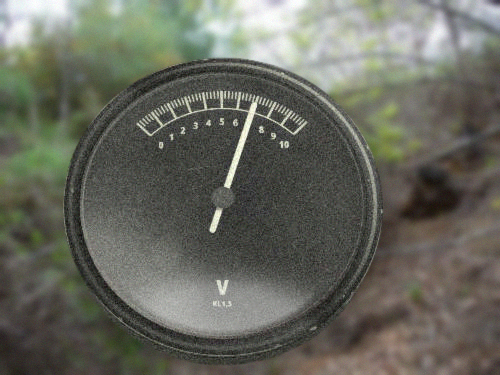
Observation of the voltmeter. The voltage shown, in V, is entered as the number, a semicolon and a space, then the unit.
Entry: 7; V
